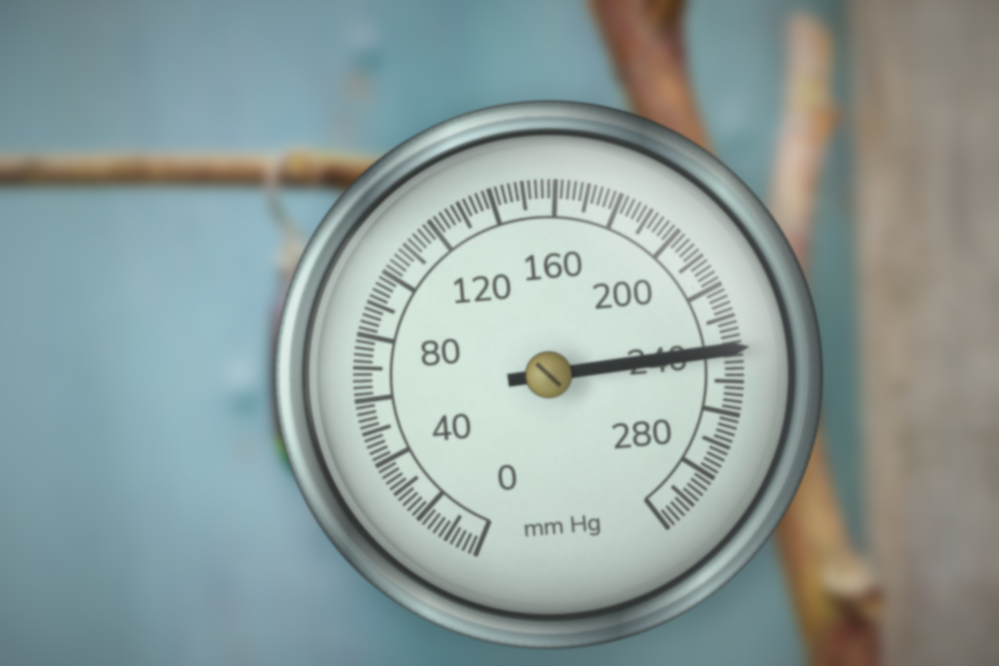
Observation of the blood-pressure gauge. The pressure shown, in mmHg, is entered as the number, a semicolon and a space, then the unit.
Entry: 240; mmHg
